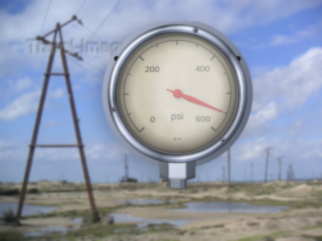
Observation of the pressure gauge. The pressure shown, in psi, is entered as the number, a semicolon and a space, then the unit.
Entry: 550; psi
